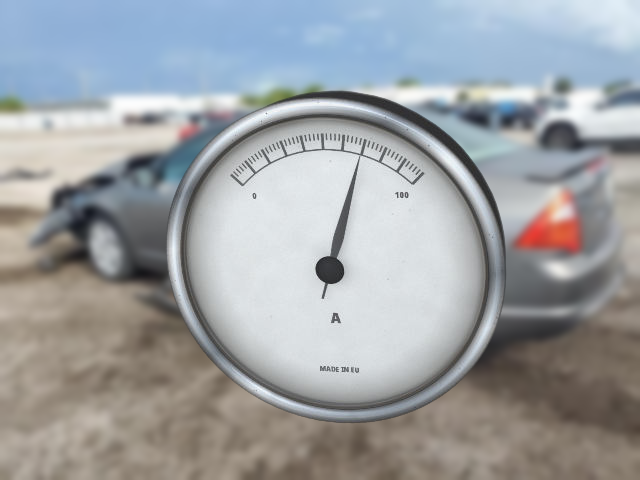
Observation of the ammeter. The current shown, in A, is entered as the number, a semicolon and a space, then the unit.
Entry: 70; A
